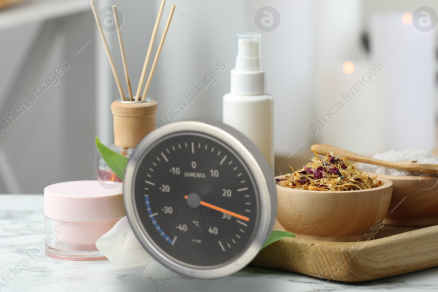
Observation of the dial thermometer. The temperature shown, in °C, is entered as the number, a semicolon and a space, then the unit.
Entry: 28; °C
